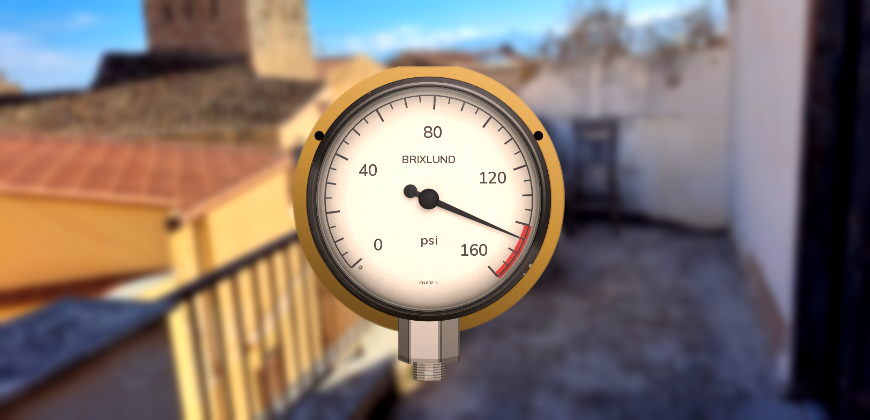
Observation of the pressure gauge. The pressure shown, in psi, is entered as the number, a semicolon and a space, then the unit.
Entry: 145; psi
